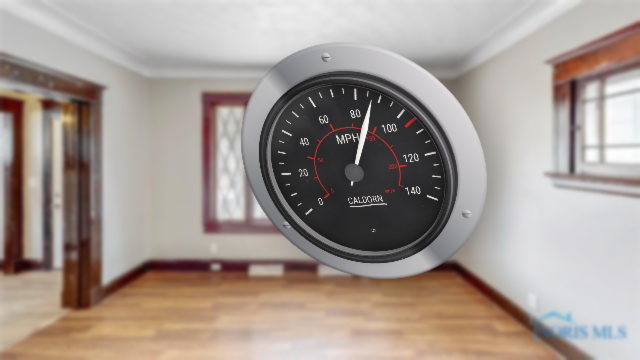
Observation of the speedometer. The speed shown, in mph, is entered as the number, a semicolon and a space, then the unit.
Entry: 87.5; mph
